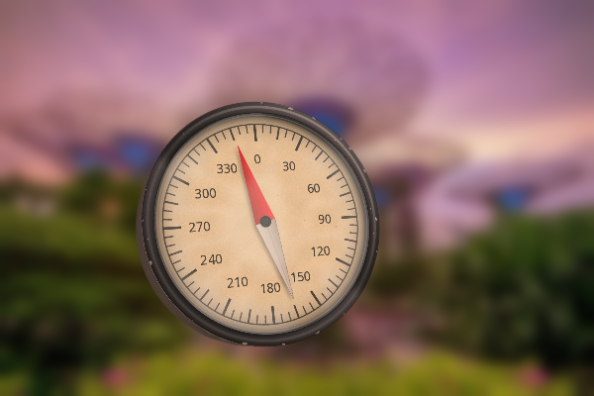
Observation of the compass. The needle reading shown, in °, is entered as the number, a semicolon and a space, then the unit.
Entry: 345; °
